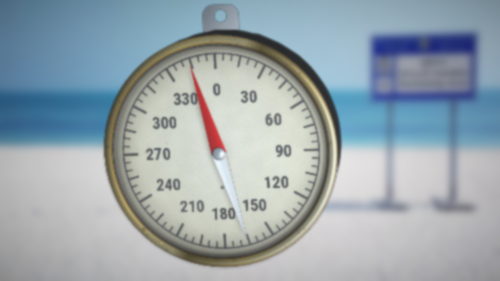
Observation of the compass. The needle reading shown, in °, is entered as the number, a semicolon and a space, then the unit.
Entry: 345; °
